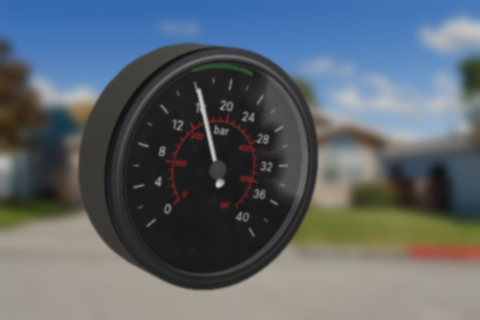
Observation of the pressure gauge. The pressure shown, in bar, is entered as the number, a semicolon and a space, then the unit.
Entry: 16; bar
